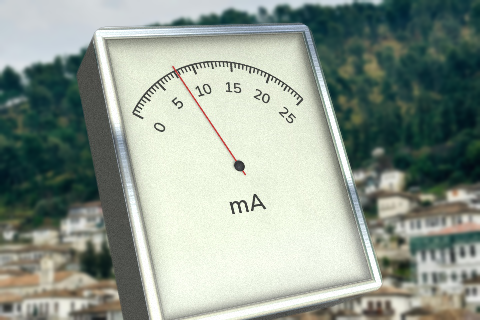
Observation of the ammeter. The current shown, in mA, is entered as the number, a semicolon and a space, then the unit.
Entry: 7.5; mA
